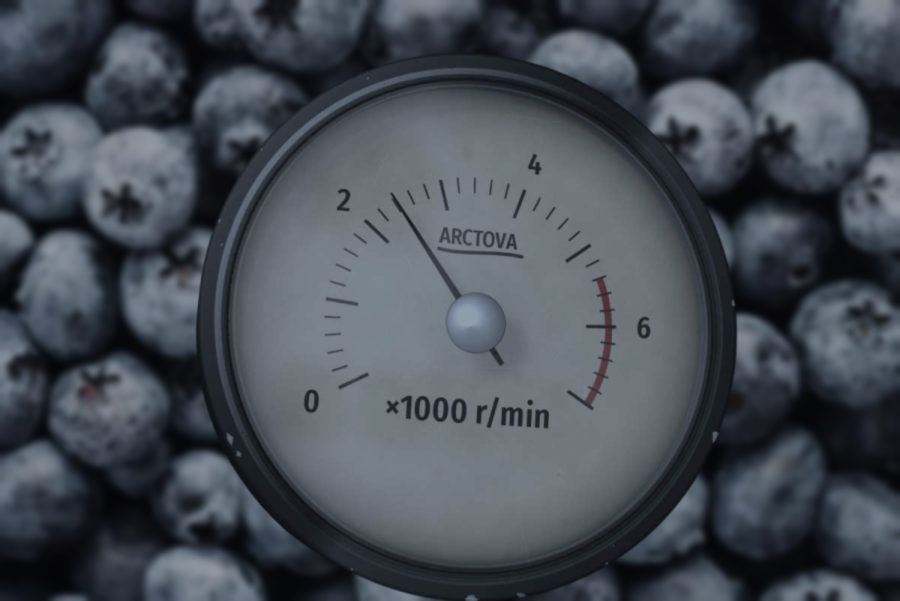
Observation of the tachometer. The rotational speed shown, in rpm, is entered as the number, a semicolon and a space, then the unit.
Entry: 2400; rpm
